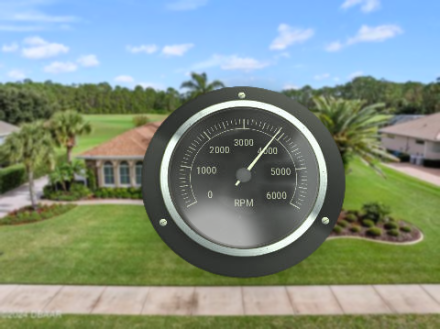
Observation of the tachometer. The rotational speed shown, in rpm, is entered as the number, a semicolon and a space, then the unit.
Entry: 3900; rpm
